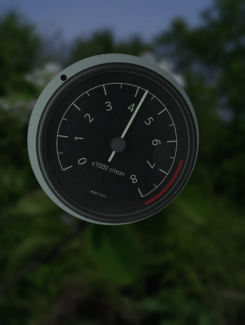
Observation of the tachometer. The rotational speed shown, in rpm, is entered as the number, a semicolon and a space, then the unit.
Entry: 4250; rpm
